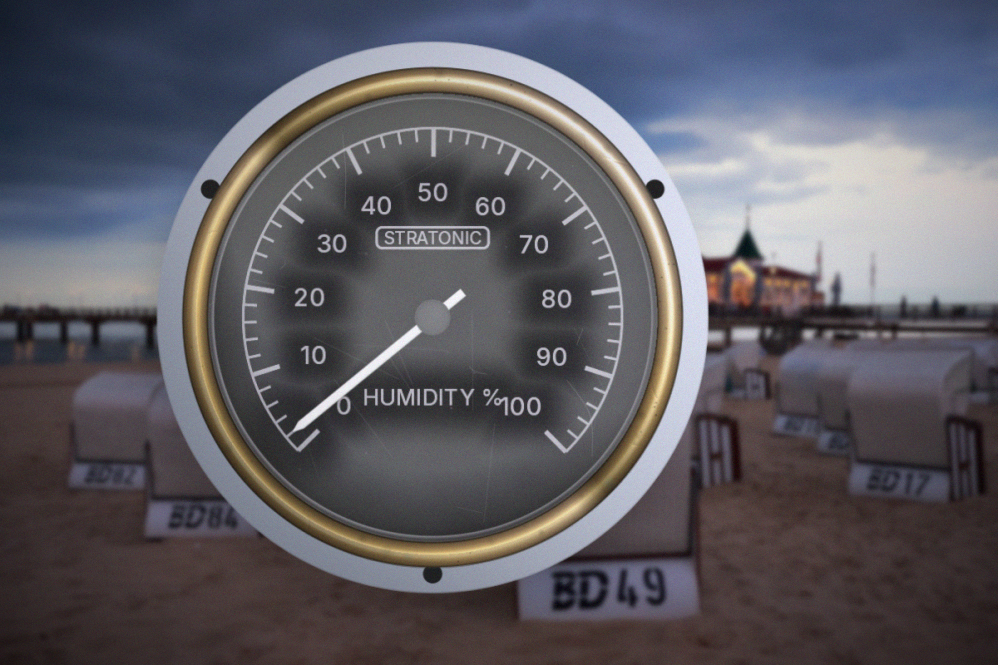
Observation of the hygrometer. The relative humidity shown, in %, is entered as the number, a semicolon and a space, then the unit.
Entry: 2; %
